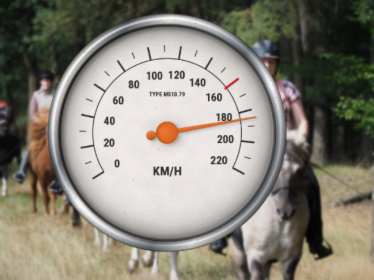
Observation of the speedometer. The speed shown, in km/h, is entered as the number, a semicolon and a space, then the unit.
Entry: 185; km/h
